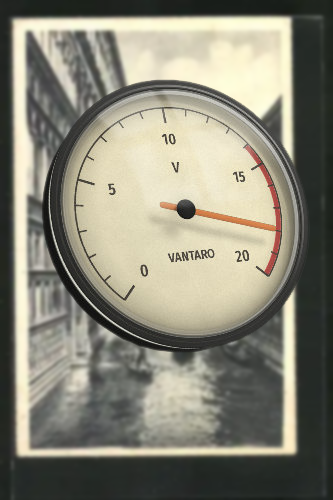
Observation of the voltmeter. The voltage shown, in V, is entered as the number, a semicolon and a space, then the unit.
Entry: 18; V
